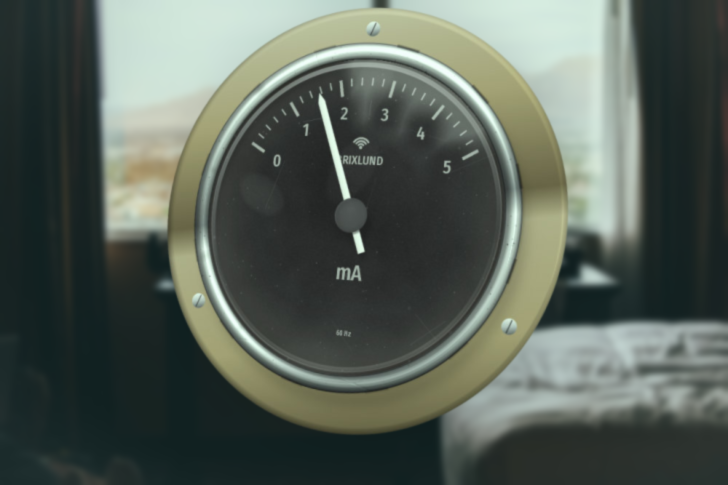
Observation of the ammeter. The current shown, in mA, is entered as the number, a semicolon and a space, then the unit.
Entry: 1.6; mA
